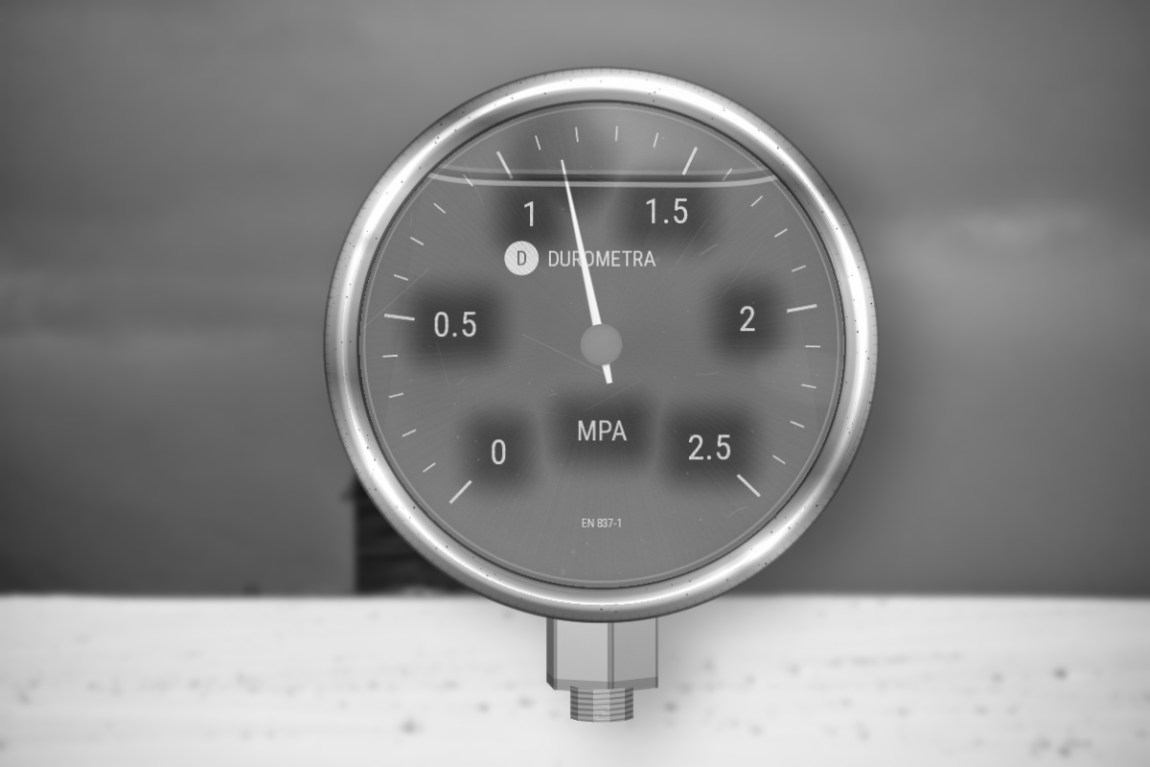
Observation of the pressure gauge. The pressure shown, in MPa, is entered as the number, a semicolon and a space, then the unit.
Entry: 1.15; MPa
